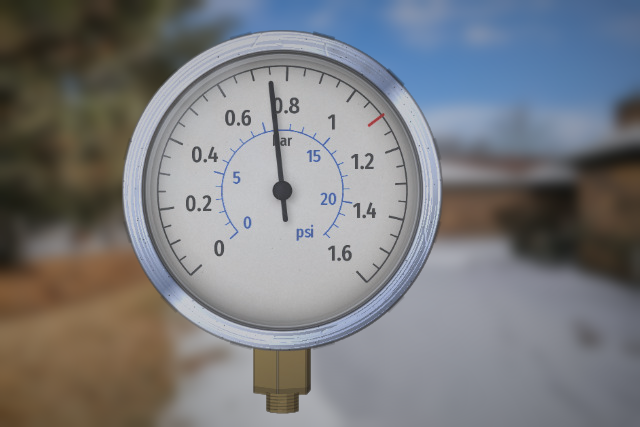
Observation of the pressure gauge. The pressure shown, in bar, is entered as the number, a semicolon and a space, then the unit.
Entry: 0.75; bar
